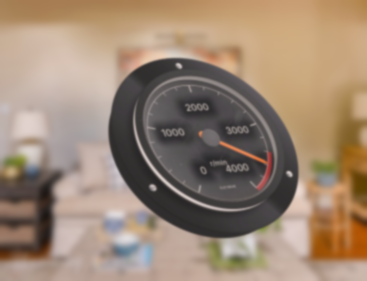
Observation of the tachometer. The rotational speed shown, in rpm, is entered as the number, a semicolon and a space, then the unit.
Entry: 3600; rpm
